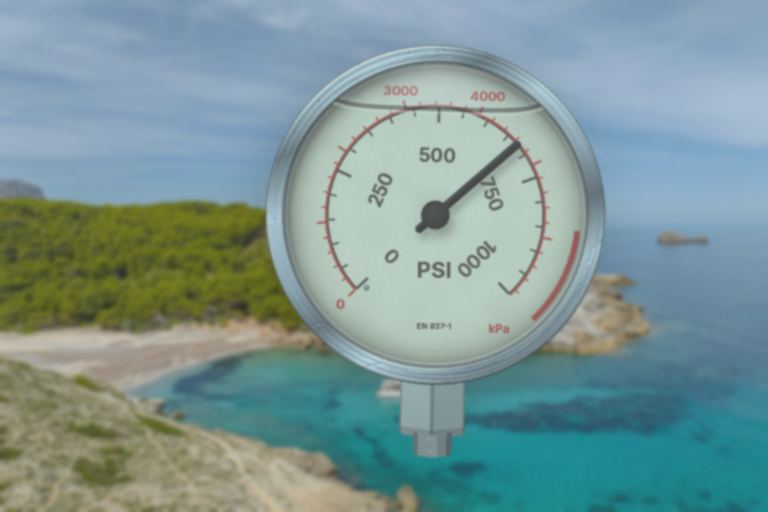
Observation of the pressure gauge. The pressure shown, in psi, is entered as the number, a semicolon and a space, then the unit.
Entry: 675; psi
